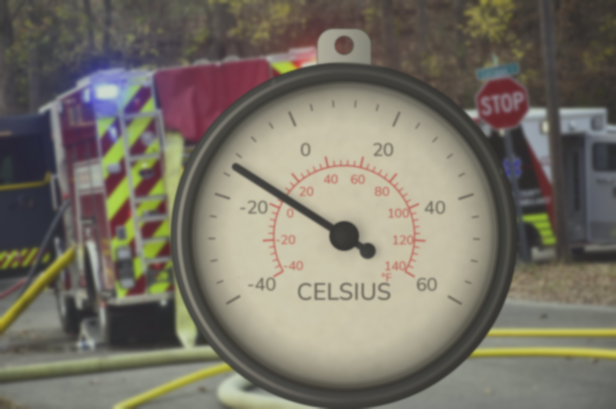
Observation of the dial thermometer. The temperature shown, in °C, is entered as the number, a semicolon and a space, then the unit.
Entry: -14; °C
